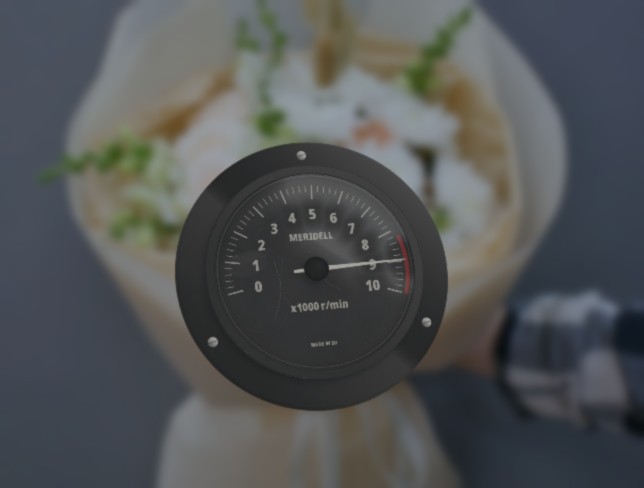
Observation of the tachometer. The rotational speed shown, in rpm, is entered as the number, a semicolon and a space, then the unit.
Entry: 9000; rpm
